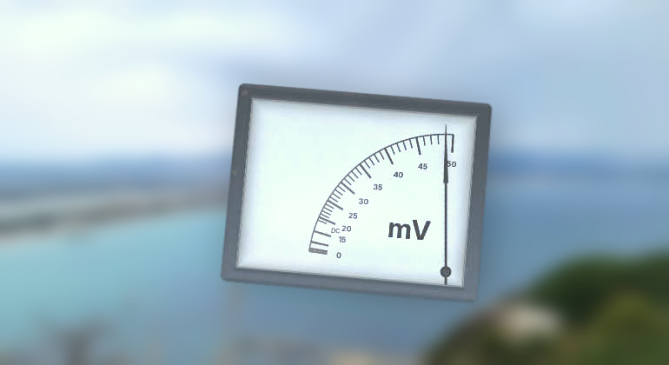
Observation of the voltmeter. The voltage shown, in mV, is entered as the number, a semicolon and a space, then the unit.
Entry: 49; mV
